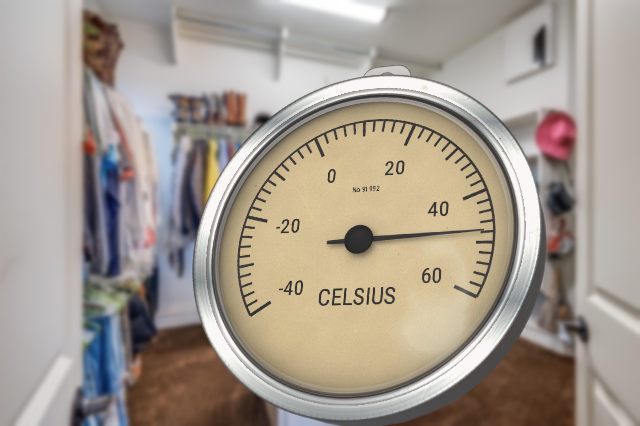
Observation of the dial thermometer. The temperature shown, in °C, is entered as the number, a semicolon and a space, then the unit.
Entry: 48; °C
